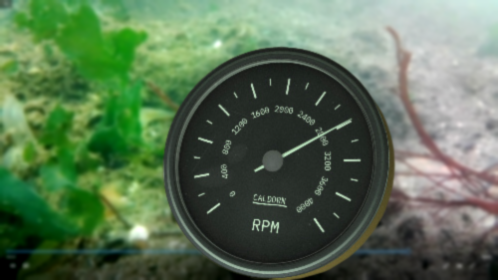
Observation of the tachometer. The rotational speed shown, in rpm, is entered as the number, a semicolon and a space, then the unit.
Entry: 2800; rpm
